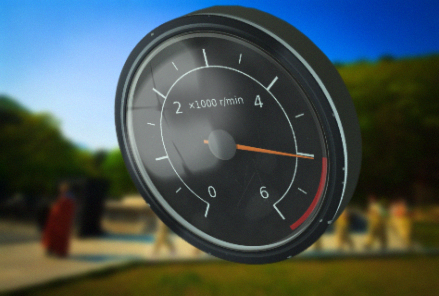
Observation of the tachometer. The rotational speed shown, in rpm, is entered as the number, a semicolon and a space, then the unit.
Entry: 5000; rpm
